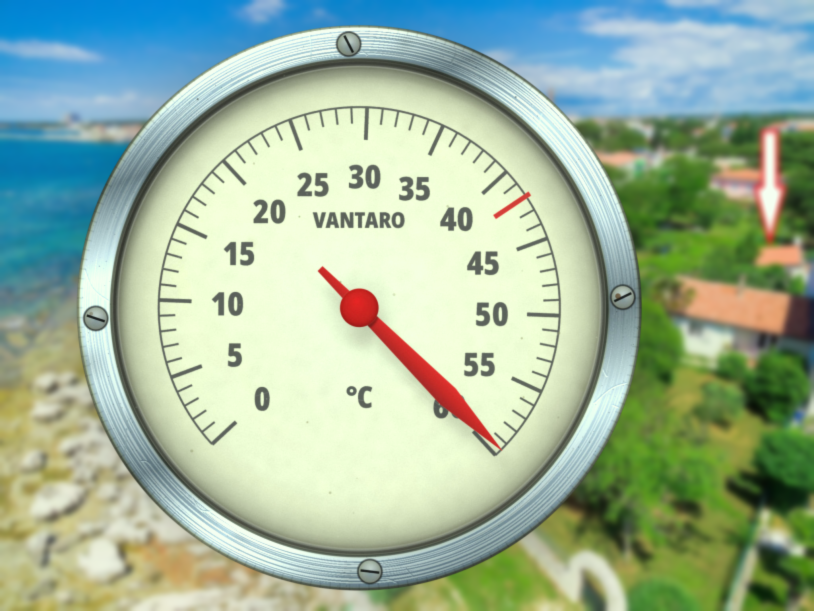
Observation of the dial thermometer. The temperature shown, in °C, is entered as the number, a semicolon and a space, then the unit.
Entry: 59.5; °C
